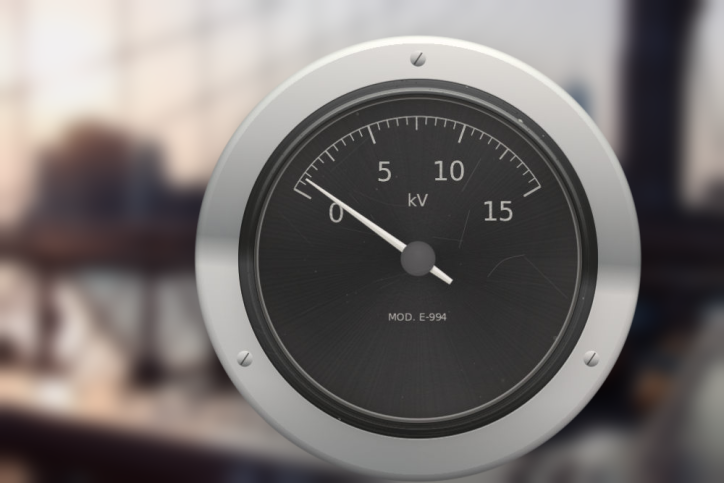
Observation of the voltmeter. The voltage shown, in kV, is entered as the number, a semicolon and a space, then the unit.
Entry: 0.75; kV
